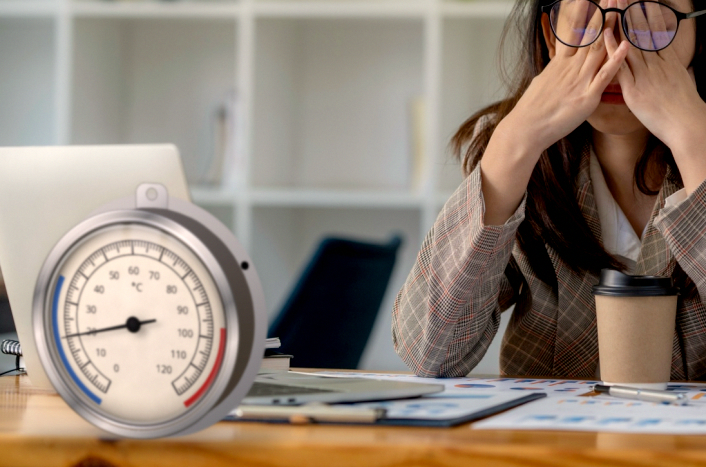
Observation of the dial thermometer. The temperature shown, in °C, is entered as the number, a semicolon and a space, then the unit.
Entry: 20; °C
